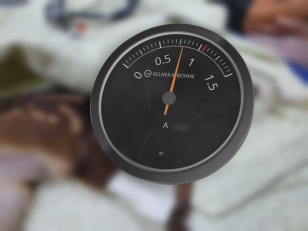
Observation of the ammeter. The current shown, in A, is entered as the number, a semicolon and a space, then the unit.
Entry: 0.8; A
